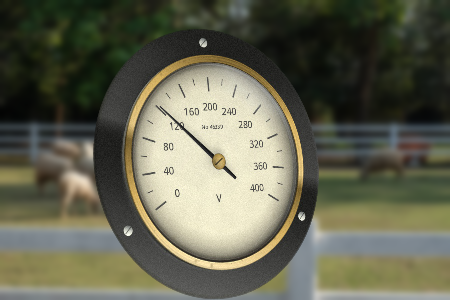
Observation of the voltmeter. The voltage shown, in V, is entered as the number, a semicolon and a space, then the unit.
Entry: 120; V
